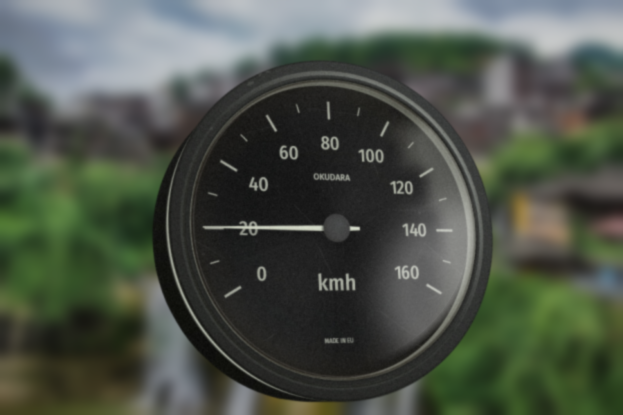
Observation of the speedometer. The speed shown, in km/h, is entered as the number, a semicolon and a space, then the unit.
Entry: 20; km/h
